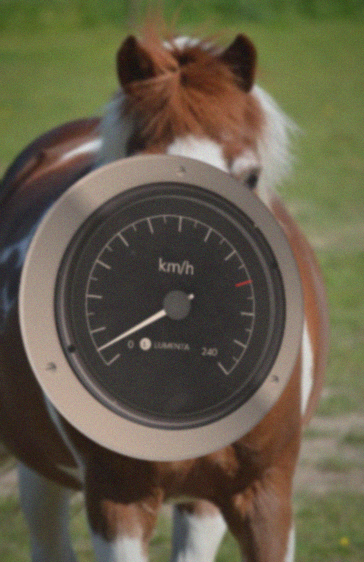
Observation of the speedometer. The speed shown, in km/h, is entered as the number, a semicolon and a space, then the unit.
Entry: 10; km/h
